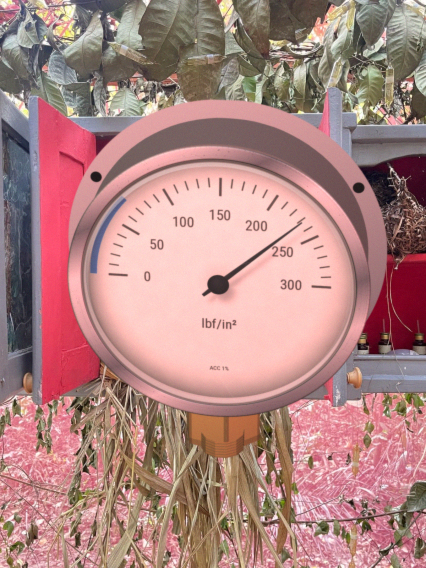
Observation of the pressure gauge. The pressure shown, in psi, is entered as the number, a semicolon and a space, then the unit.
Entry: 230; psi
